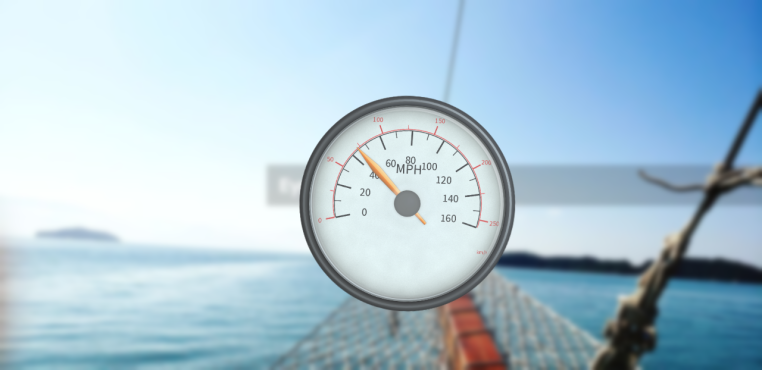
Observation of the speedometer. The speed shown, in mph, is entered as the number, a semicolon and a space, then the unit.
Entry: 45; mph
